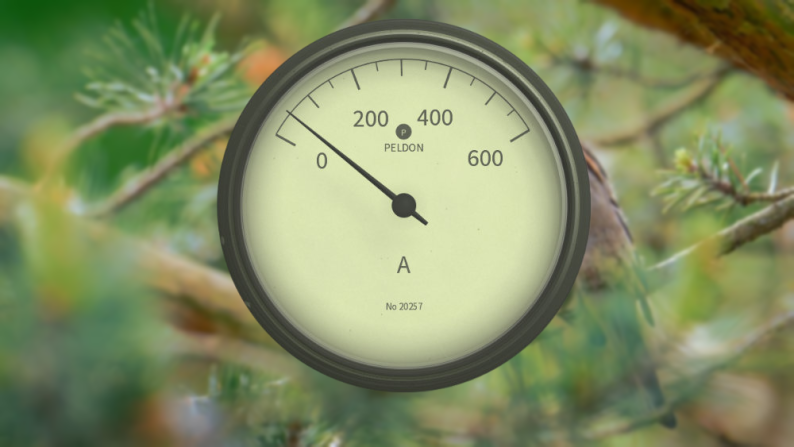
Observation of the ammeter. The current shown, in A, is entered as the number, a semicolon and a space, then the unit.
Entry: 50; A
